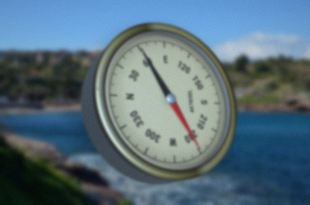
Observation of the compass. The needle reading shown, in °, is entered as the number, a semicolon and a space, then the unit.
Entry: 240; °
